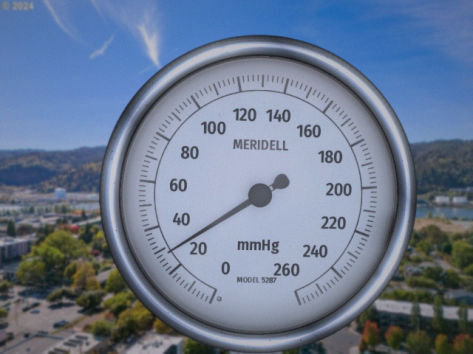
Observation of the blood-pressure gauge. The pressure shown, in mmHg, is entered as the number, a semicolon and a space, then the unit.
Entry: 28; mmHg
